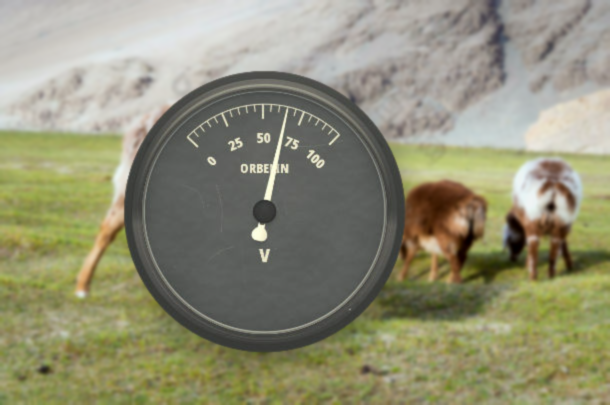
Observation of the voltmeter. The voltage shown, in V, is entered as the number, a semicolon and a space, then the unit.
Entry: 65; V
